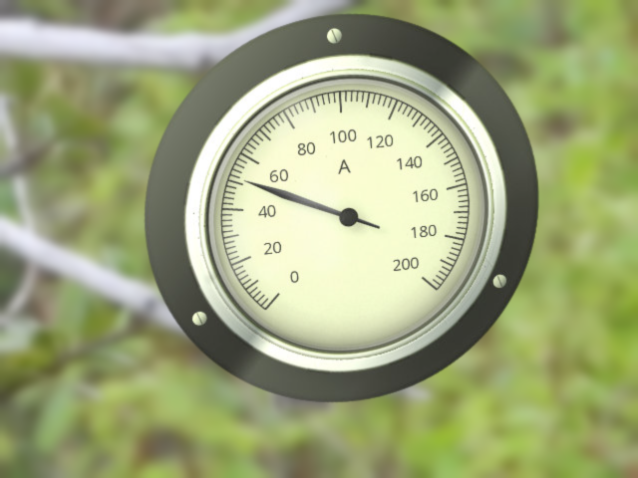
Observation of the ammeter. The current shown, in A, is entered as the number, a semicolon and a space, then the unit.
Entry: 52; A
